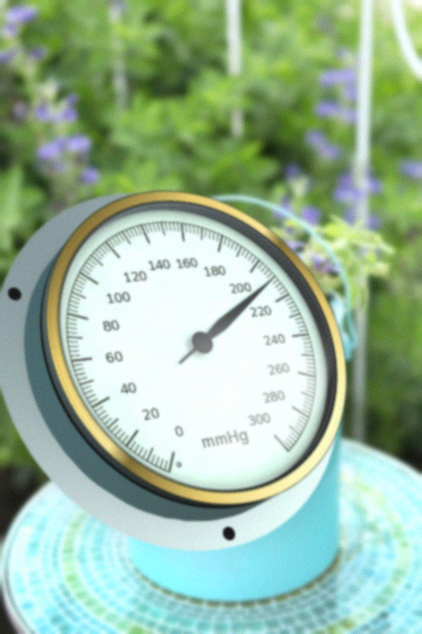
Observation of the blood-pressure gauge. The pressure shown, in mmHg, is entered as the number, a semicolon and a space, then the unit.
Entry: 210; mmHg
